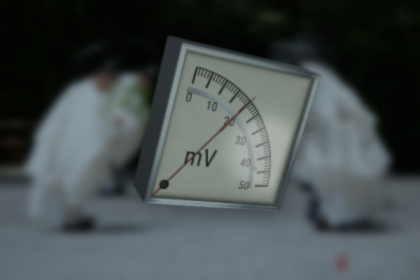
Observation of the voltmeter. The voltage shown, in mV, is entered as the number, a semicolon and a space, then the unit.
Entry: 20; mV
